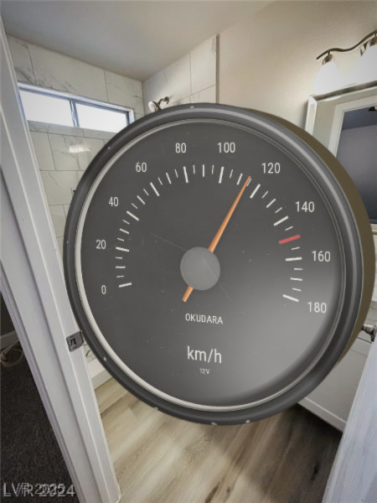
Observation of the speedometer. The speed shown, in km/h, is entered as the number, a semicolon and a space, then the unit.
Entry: 115; km/h
